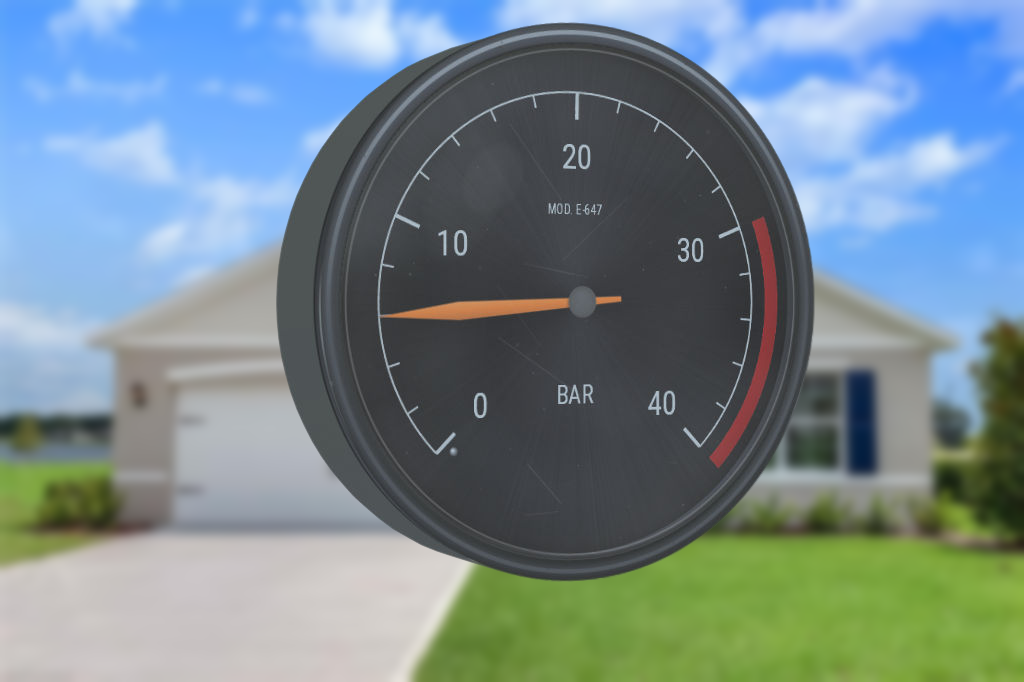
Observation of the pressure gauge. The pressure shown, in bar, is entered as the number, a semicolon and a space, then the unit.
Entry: 6; bar
